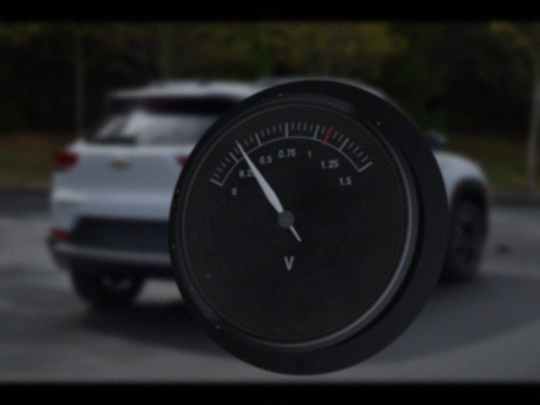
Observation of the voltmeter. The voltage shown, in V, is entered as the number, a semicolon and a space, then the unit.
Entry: 0.35; V
